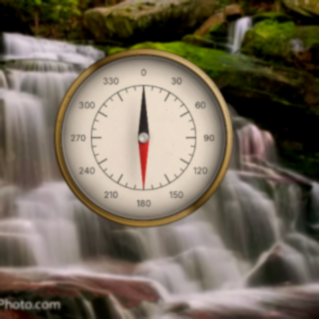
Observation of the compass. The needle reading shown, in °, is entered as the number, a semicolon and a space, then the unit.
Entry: 180; °
